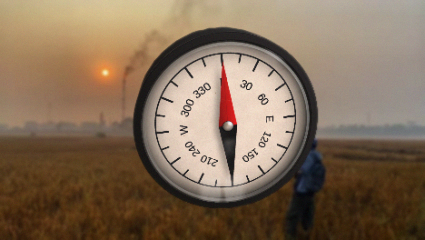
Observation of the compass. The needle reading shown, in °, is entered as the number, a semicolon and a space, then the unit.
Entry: 0; °
